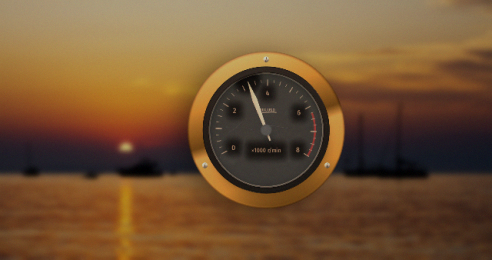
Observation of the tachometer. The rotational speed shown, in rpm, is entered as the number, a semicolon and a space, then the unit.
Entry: 3250; rpm
